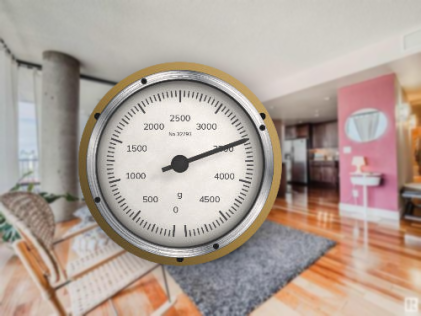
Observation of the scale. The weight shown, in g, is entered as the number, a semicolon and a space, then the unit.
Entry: 3500; g
